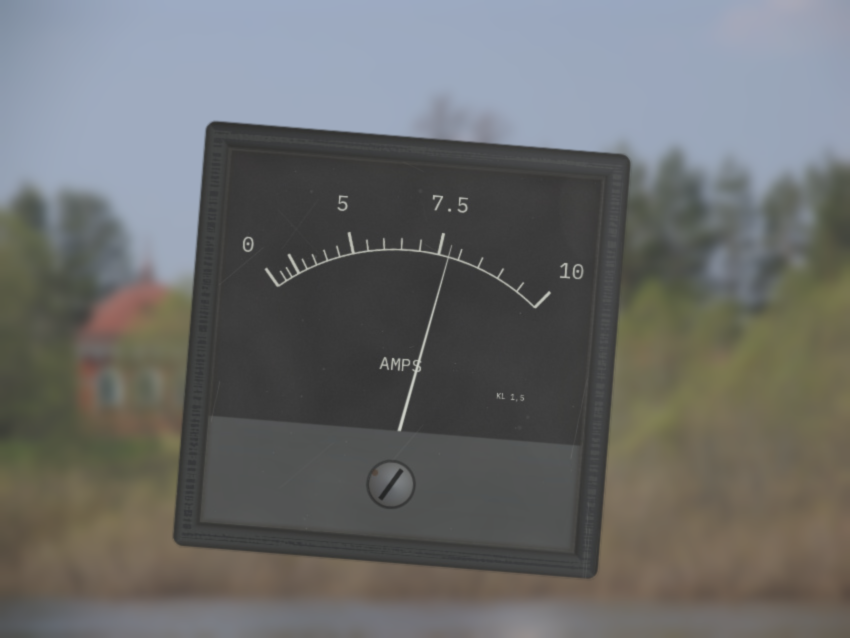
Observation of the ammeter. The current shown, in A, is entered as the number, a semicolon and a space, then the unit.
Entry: 7.75; A
